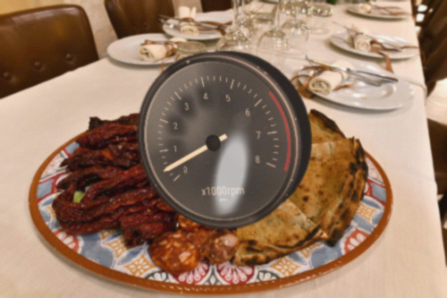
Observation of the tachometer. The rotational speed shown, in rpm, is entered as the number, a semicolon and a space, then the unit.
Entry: 400; rpm
